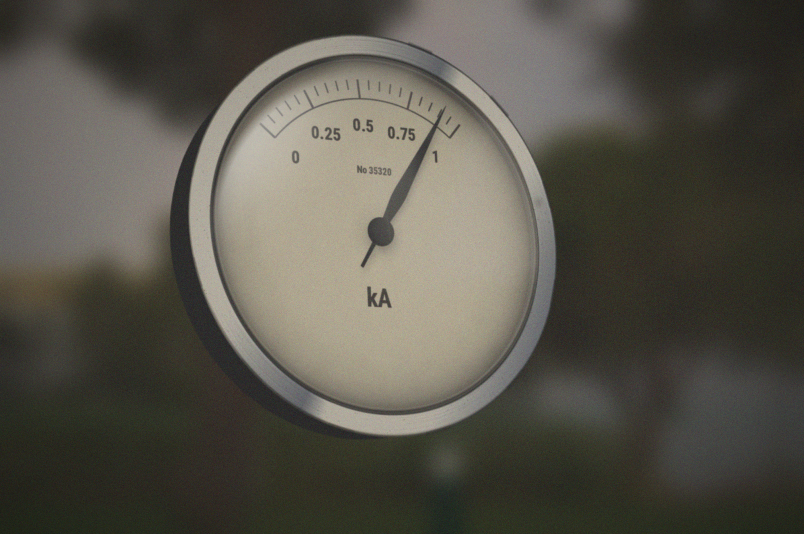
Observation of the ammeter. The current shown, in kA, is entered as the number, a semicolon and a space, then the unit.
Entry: 0.9; kA
